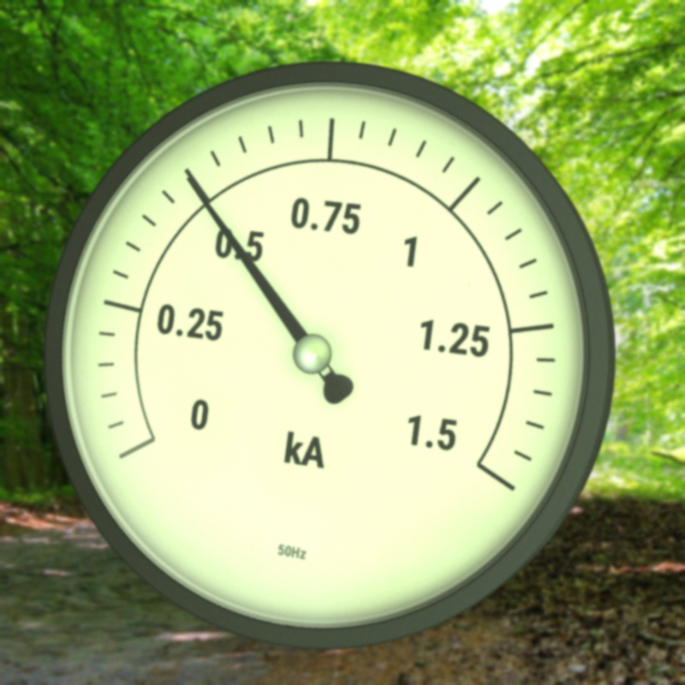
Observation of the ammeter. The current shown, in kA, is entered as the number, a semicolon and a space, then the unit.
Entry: 0.5; kA
